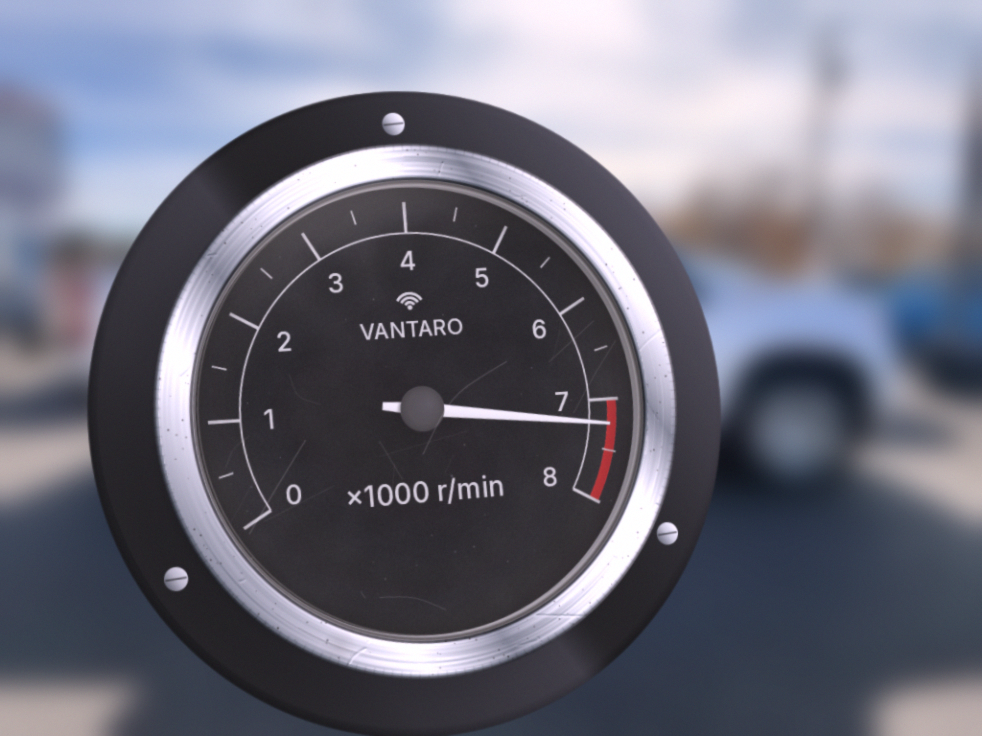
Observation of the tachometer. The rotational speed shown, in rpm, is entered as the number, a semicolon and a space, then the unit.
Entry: 7250; rpm
